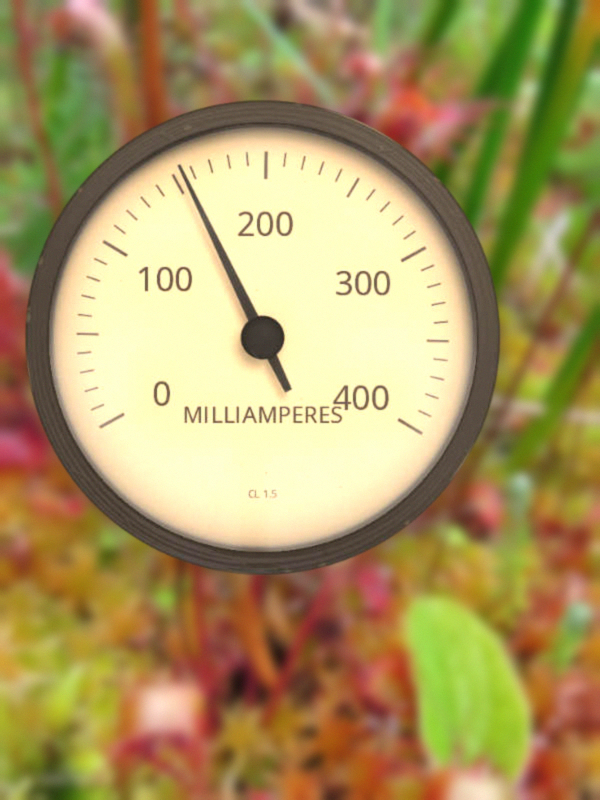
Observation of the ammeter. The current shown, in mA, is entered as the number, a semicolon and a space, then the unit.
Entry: 155; mA
